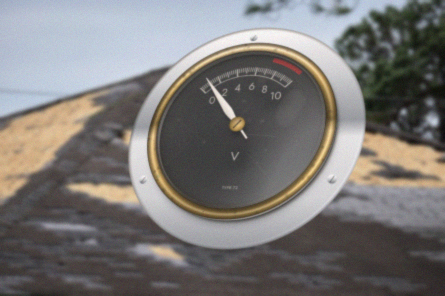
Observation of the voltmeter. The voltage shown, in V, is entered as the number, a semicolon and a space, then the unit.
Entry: 1; V
